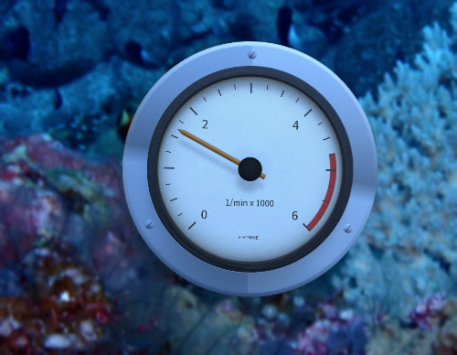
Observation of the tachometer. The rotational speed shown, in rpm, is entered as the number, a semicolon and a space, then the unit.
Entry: 1625; rpm
